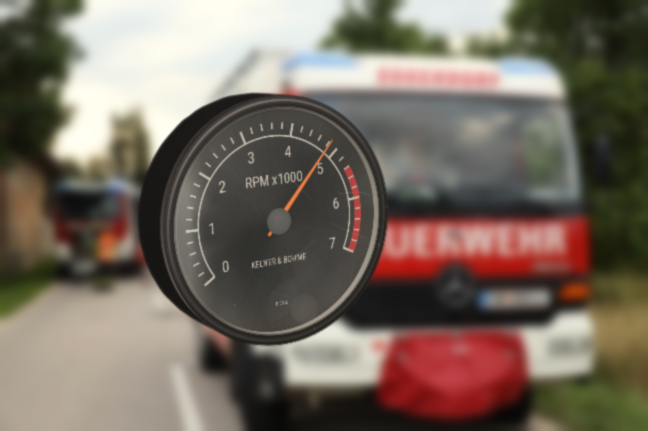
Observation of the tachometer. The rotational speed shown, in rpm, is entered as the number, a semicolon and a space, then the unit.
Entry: 4800; rpm
